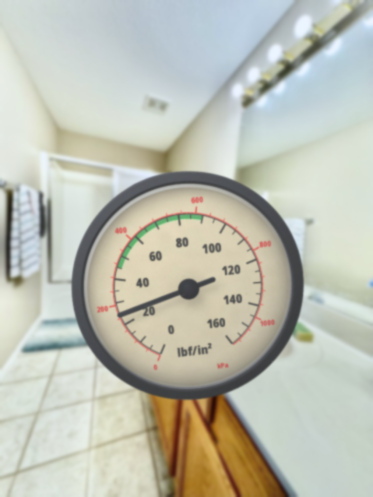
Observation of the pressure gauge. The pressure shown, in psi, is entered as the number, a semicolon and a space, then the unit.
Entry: 25; psi
